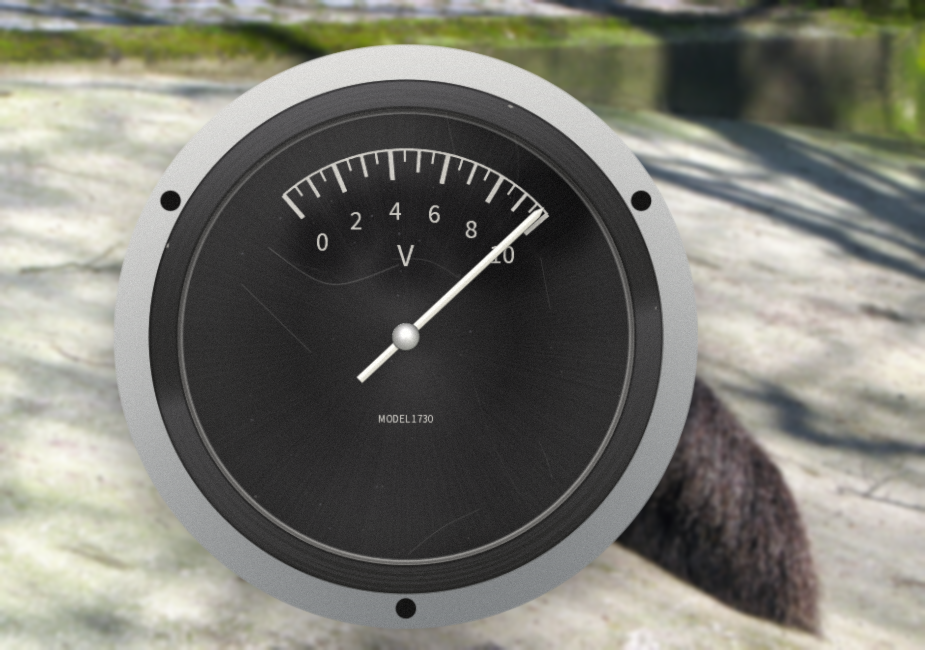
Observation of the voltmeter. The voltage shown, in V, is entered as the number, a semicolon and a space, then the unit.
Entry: 9.75; V
